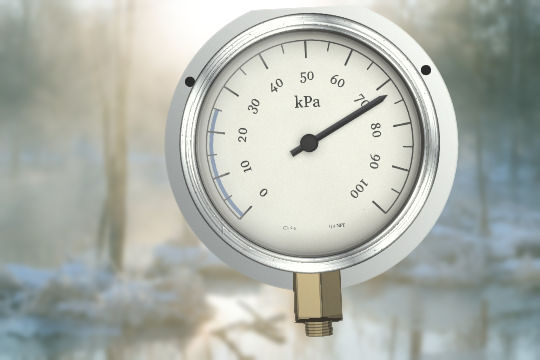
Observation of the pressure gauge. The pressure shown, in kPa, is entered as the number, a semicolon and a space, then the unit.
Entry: 72.5; kPa
